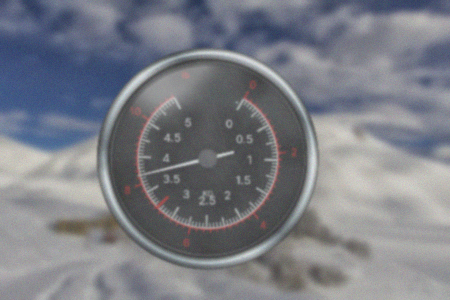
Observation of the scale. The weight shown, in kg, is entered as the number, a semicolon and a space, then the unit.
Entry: 3.75; kg
